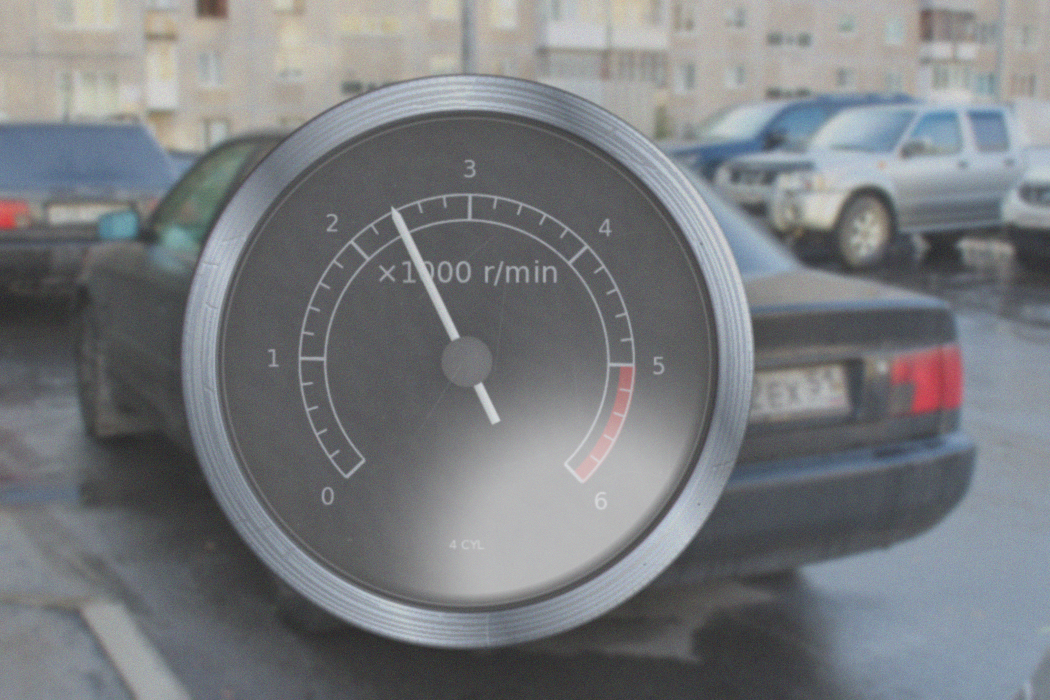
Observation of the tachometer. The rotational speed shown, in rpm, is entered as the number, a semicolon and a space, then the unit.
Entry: 2400; rpm
